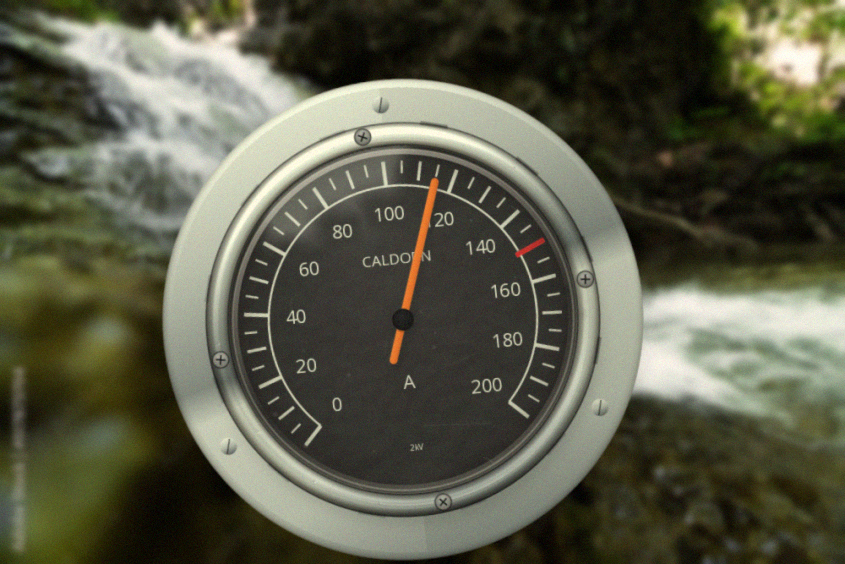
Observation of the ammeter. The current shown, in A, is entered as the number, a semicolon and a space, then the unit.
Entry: 115; A
